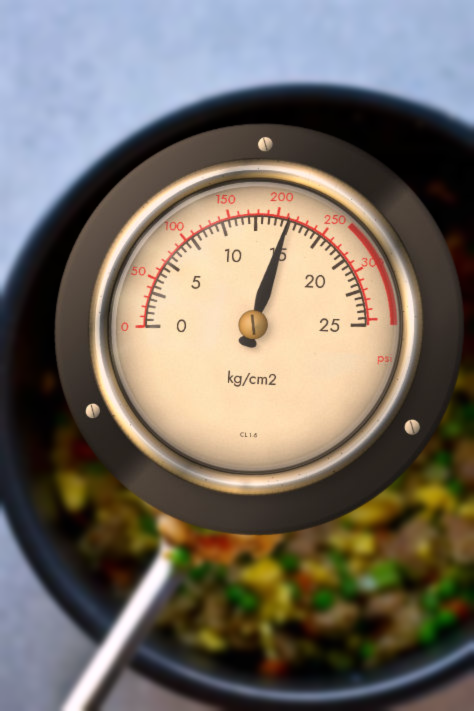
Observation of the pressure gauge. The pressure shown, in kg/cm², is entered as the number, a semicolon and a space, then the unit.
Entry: 15; kg/cm²
